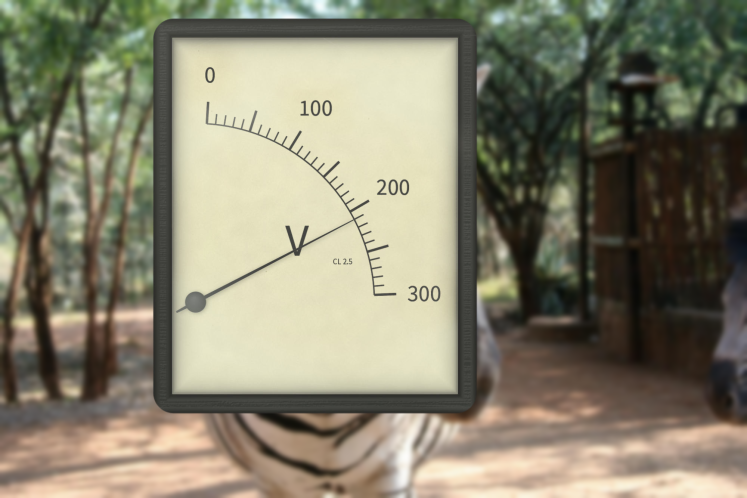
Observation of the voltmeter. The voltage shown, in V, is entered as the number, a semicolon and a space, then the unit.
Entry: 210; V
